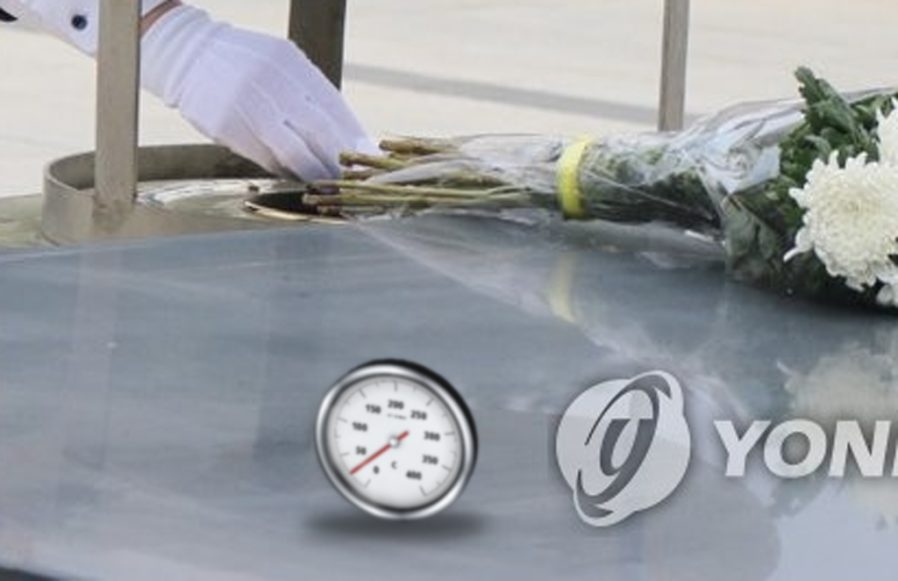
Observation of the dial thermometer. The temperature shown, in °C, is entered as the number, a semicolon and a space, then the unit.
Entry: 25; °C
